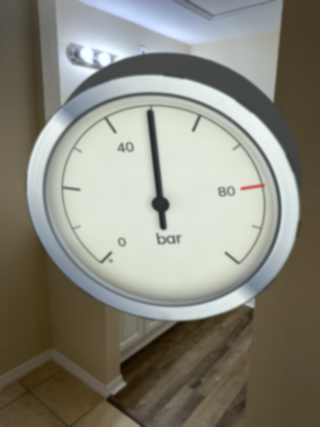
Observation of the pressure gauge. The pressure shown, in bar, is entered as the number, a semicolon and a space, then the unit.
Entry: 50; bar
